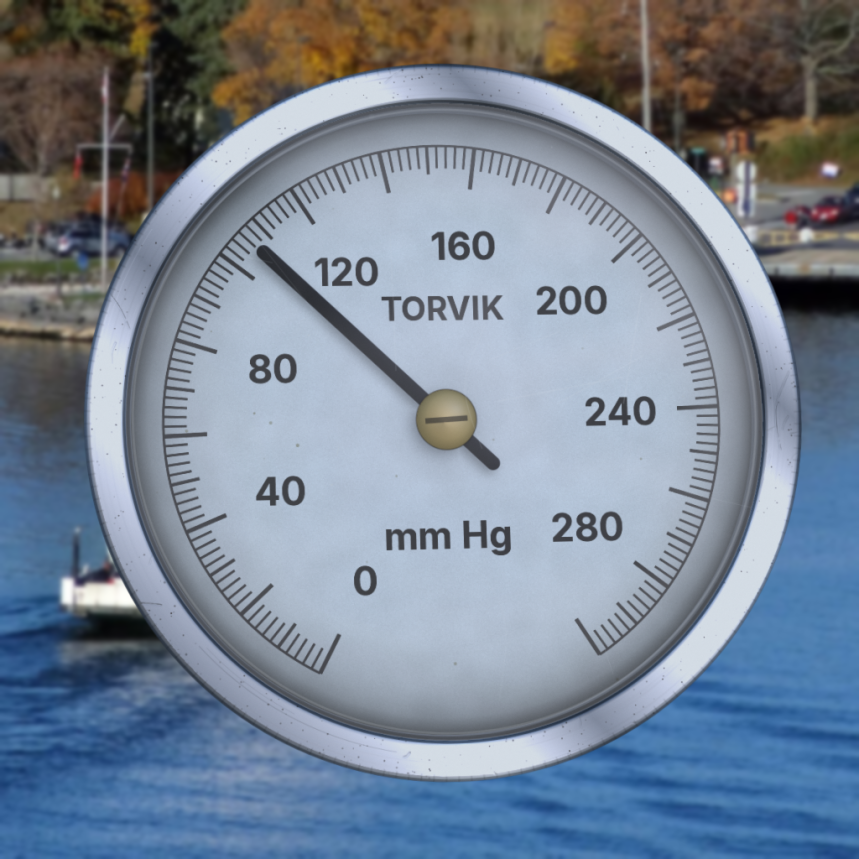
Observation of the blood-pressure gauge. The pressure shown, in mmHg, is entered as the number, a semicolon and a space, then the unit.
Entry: 106; mmHg
